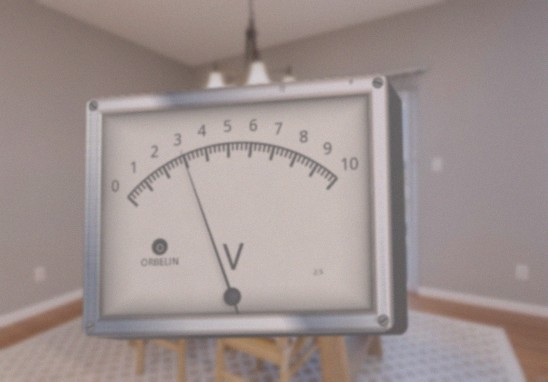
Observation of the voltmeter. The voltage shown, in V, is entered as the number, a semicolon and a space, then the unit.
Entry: 3; V
